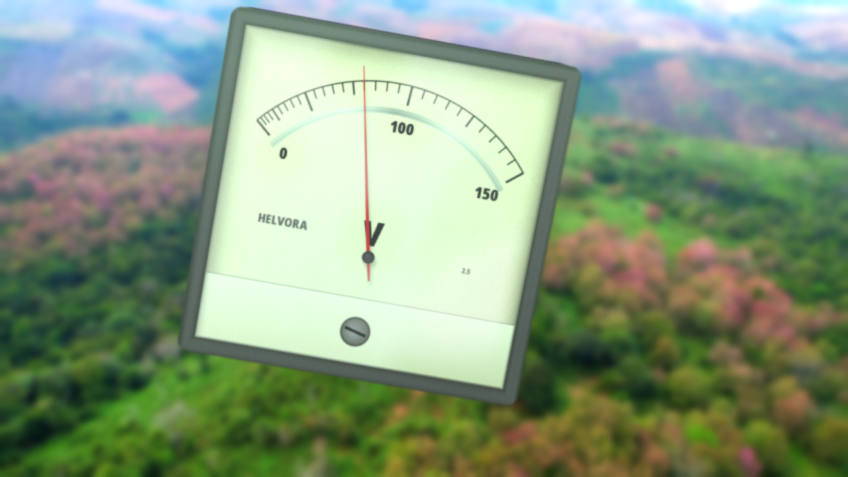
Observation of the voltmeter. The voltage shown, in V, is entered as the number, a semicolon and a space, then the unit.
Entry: 80; V
